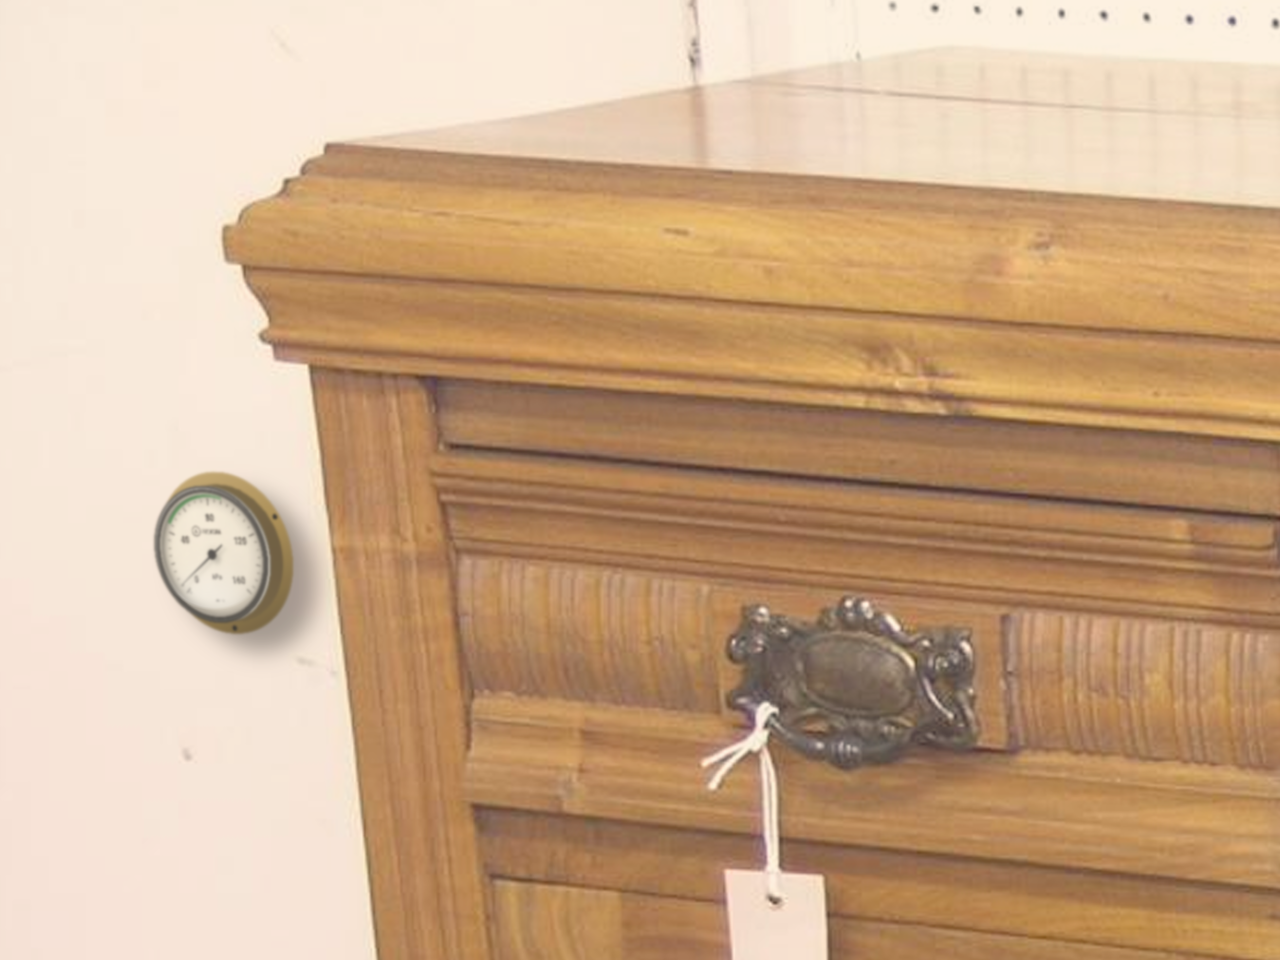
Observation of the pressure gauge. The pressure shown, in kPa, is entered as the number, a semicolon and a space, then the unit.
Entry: 5; kPa
